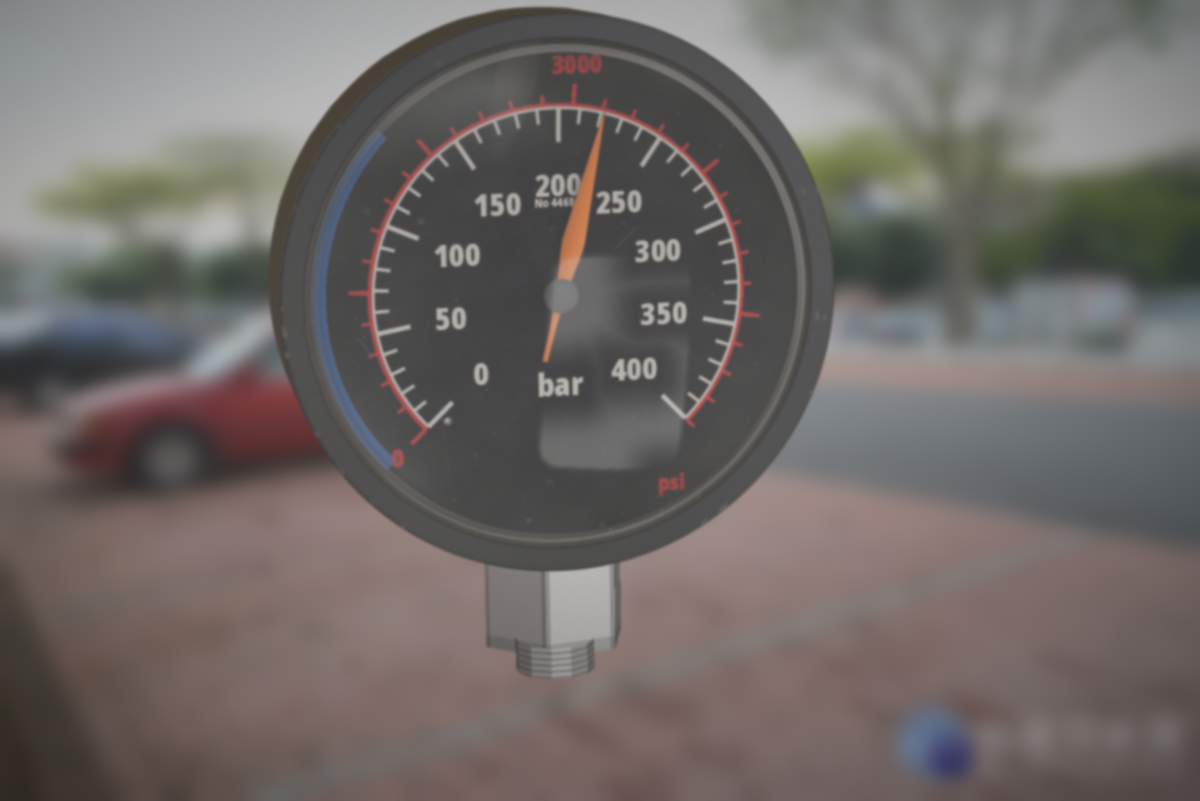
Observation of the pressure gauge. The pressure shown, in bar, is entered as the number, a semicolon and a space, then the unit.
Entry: 220; bar
